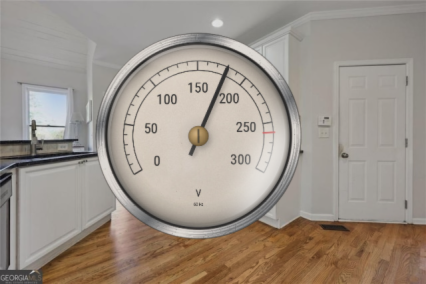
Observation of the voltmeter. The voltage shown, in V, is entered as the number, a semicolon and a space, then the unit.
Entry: 180; V
